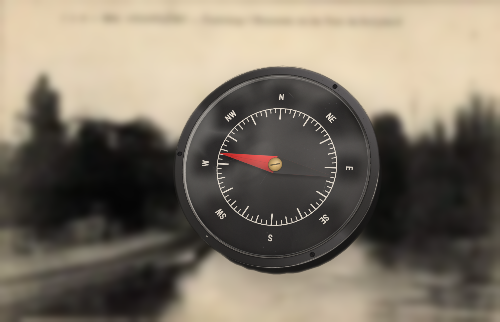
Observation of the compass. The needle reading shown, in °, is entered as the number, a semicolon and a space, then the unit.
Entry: 280; °
